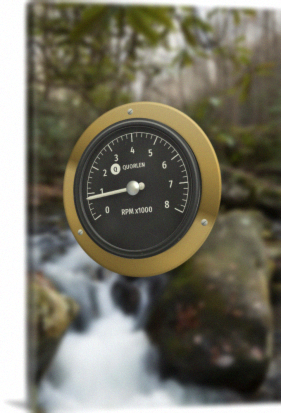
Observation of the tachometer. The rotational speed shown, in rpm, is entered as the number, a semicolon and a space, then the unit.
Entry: 800; rpm
